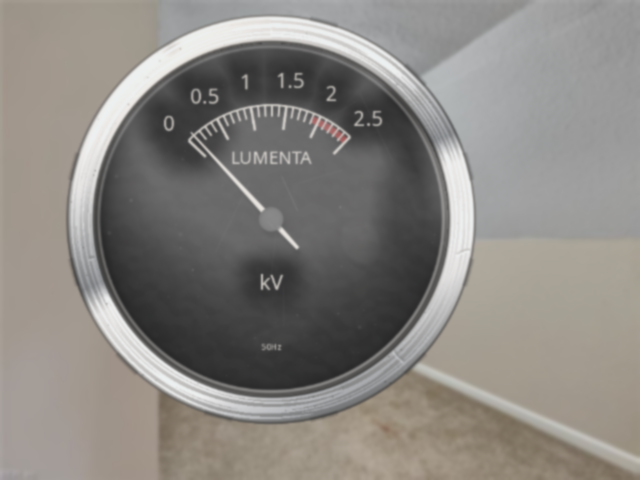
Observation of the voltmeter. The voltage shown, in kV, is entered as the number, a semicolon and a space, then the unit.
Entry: 0.1; kV
